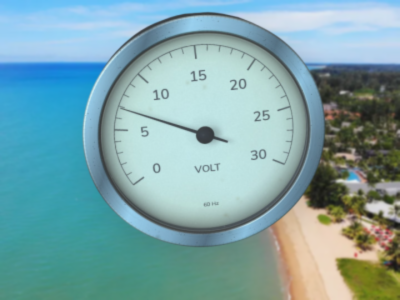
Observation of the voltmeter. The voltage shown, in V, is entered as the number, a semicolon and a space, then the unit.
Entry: 7; V
